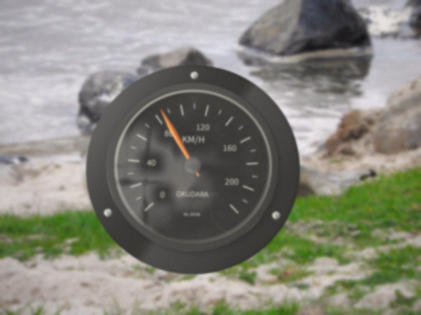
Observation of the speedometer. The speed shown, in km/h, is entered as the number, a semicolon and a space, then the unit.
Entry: 85; km/h
